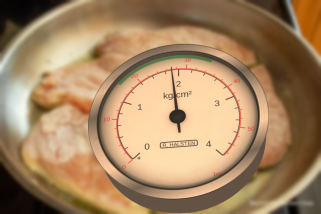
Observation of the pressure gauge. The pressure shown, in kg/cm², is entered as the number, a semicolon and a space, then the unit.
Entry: 1.9; kg/cm²
